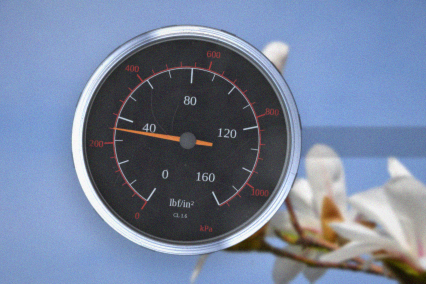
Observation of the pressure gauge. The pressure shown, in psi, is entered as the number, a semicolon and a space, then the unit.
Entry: 35; psi
